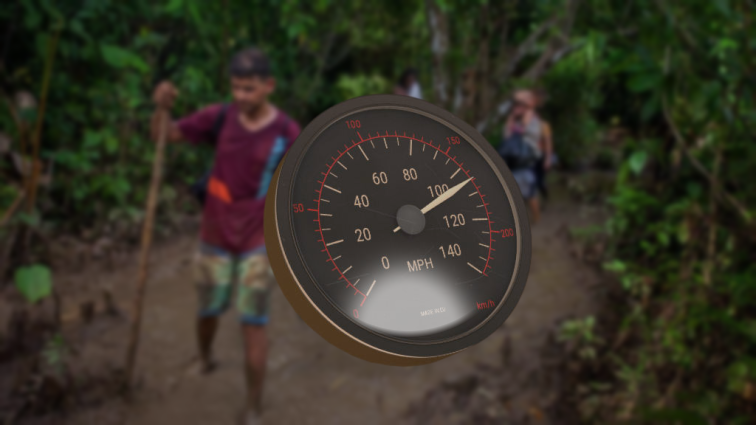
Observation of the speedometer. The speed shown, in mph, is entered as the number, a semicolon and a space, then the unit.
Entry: 105; mph
